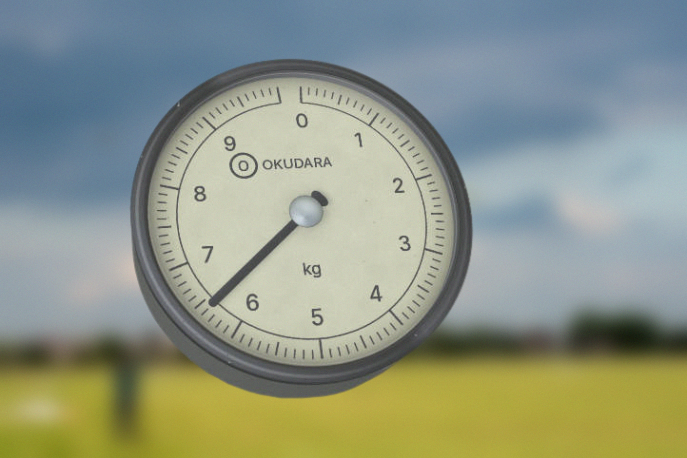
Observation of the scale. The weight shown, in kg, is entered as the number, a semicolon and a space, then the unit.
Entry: 6.4; kg
